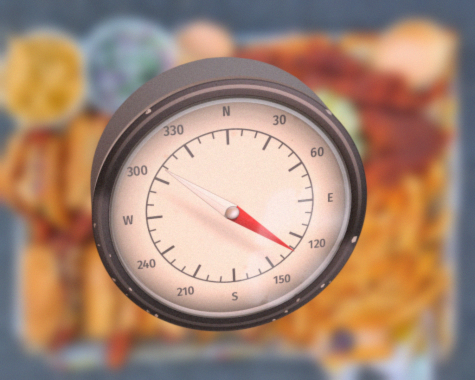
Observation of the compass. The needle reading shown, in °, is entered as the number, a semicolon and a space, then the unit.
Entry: 130; °
